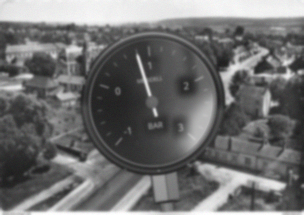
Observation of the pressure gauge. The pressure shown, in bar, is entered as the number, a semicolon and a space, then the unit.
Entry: 0.8; bar
